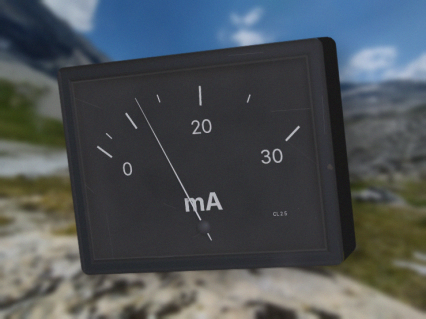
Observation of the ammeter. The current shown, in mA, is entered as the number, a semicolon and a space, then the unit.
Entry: 12.5; mA
